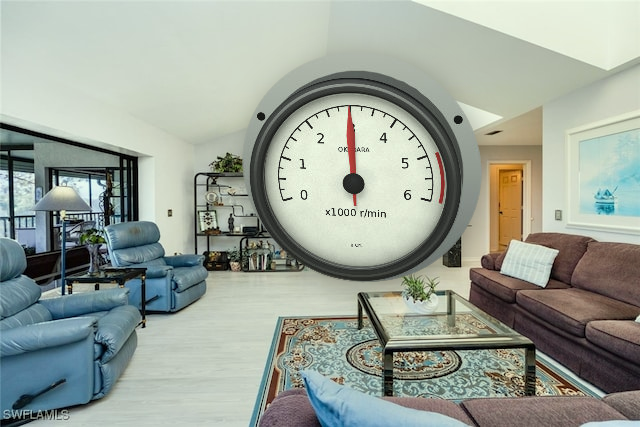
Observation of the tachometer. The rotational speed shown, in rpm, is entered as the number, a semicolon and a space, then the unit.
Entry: 3000; rpm
